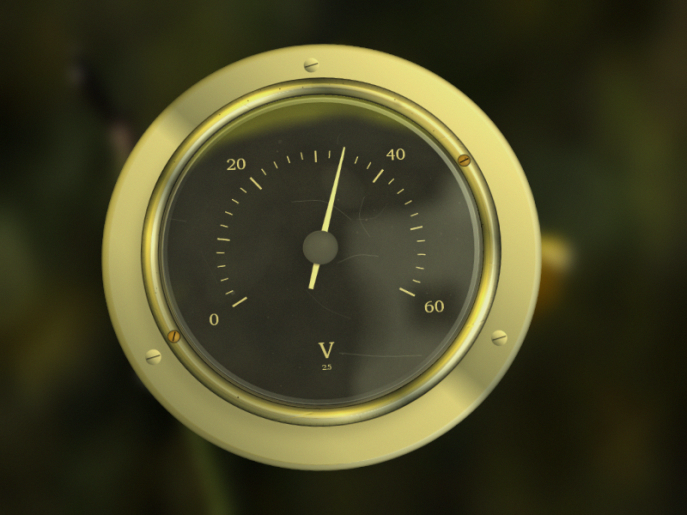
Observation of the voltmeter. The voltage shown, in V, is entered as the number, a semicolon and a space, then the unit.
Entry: 34; V
